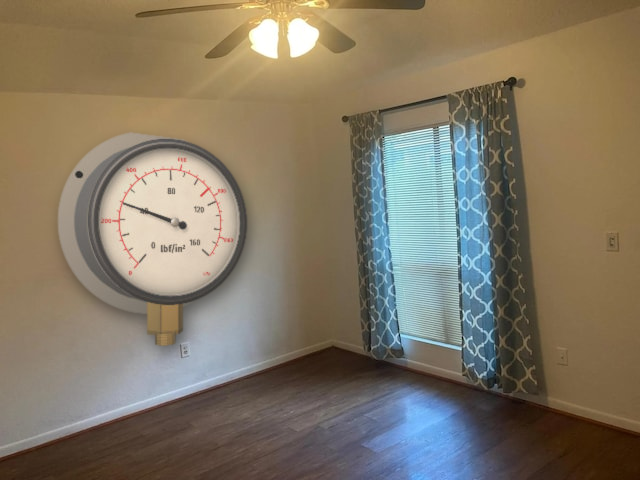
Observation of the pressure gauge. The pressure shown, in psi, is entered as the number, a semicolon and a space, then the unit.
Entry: 40; psi
